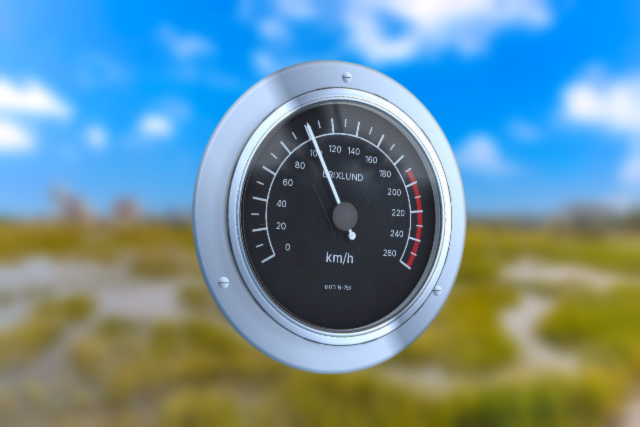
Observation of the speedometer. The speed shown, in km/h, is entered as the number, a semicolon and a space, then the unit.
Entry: 100; km/h
